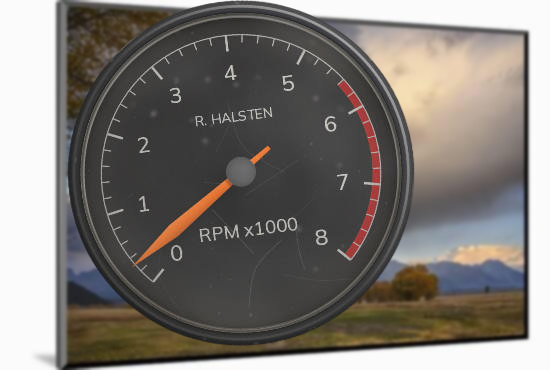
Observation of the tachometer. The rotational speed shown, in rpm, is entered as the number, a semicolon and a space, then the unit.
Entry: 300; rpm
